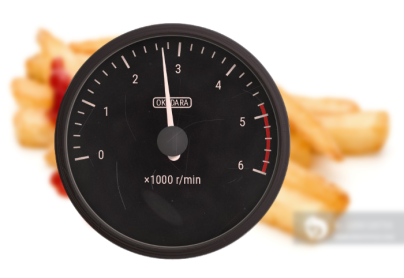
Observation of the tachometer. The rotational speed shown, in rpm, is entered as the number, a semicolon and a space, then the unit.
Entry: 2700; rpm
